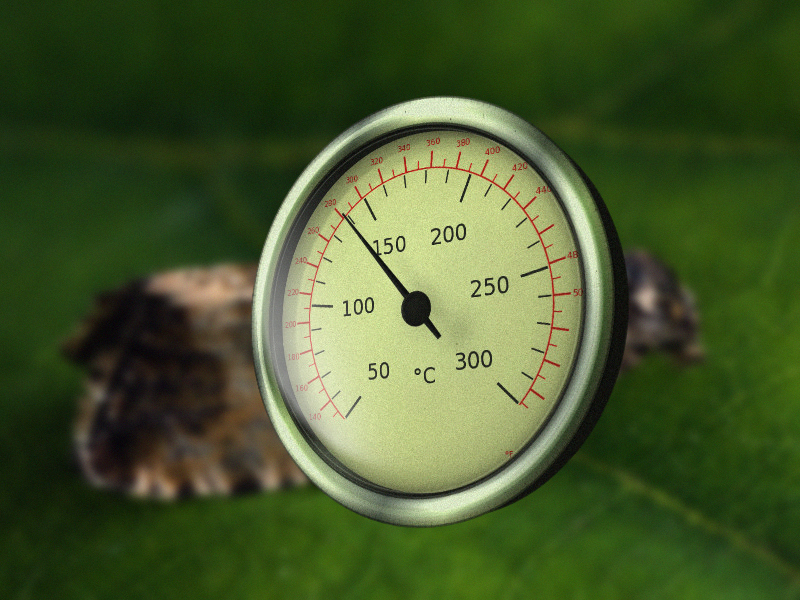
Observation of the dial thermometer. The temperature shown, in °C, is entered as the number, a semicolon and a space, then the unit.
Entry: 140; °C
